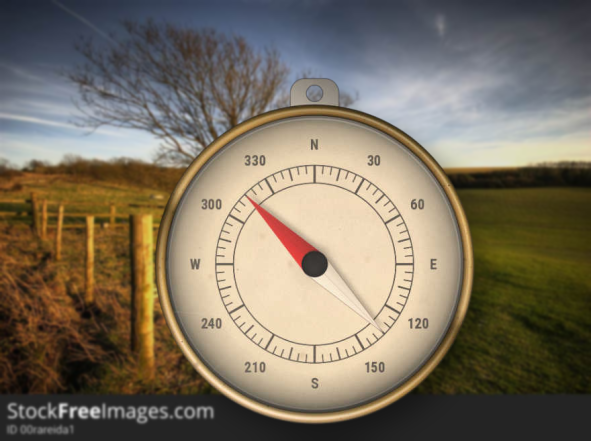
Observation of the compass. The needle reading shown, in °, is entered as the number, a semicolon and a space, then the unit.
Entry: 315; °
